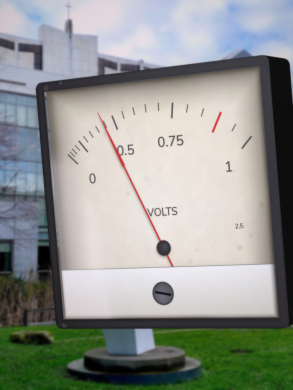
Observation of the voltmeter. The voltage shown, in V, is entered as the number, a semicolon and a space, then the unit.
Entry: 0.45; V
